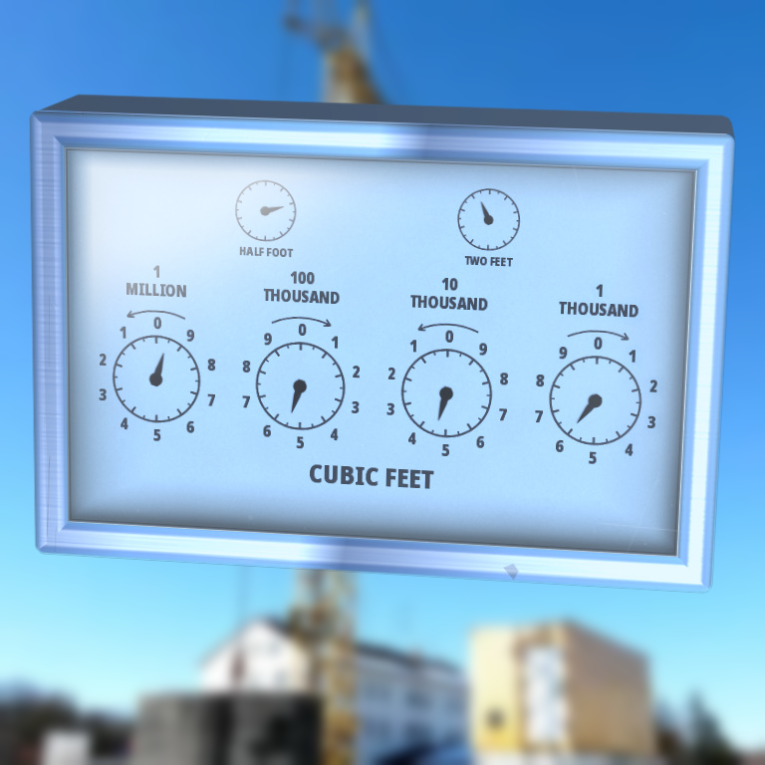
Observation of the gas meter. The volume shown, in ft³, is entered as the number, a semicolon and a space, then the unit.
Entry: 954600; ft³
